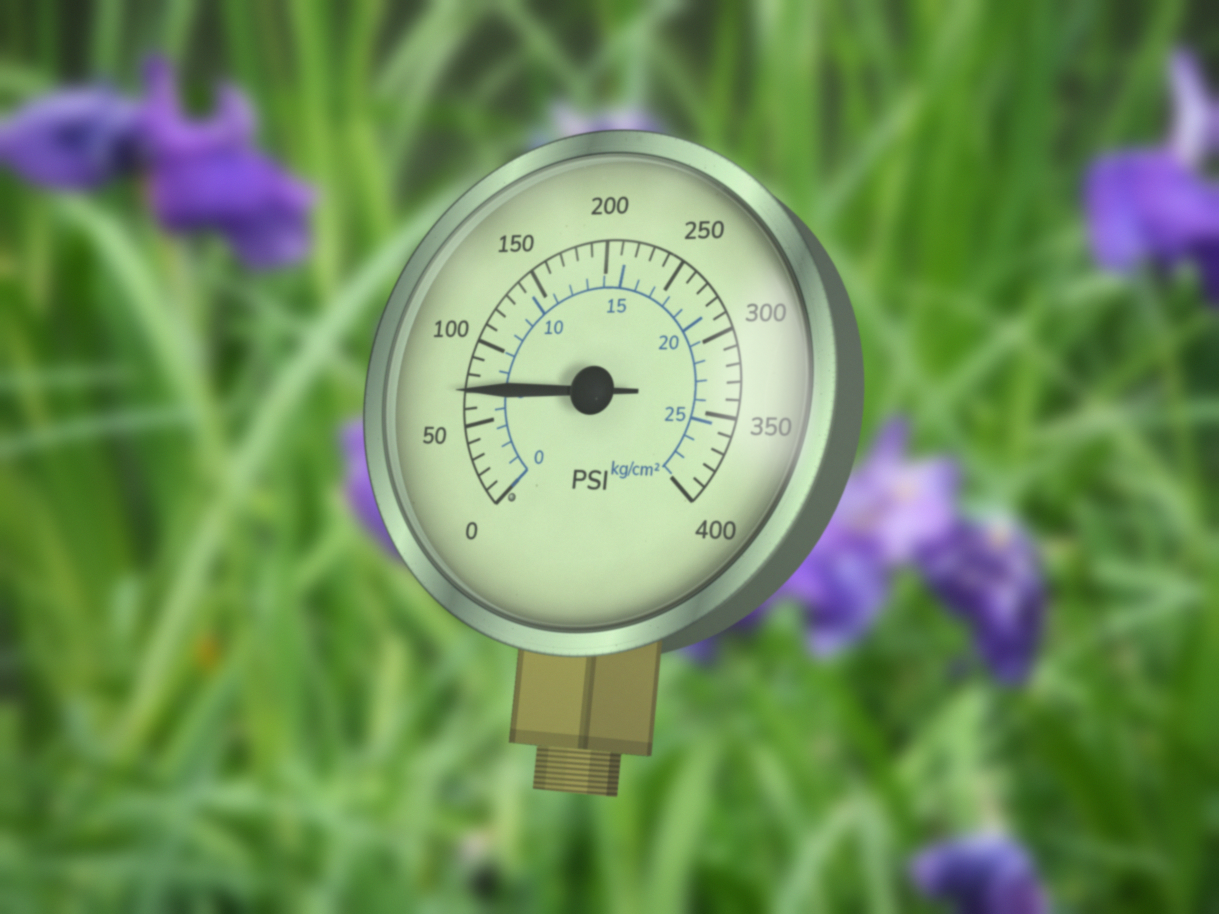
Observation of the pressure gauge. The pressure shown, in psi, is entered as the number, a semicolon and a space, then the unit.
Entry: 70; psi
